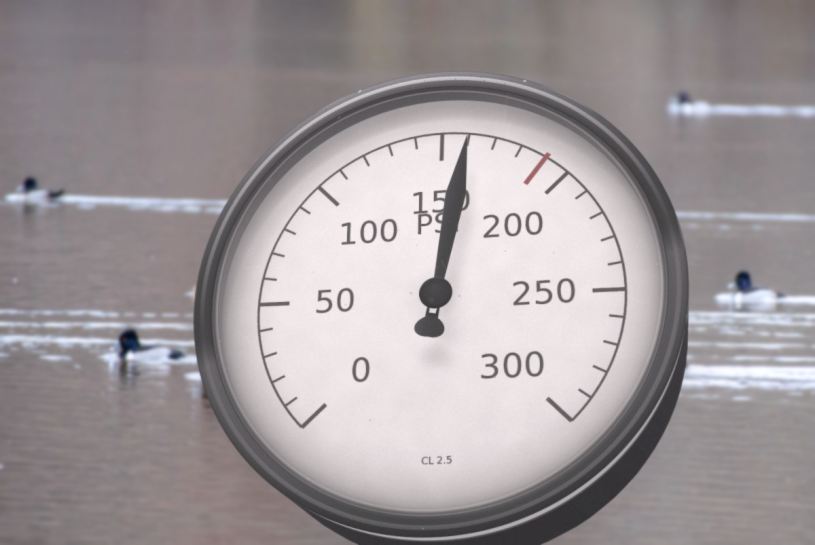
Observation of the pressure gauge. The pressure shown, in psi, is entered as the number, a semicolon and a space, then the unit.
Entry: 160; psi
